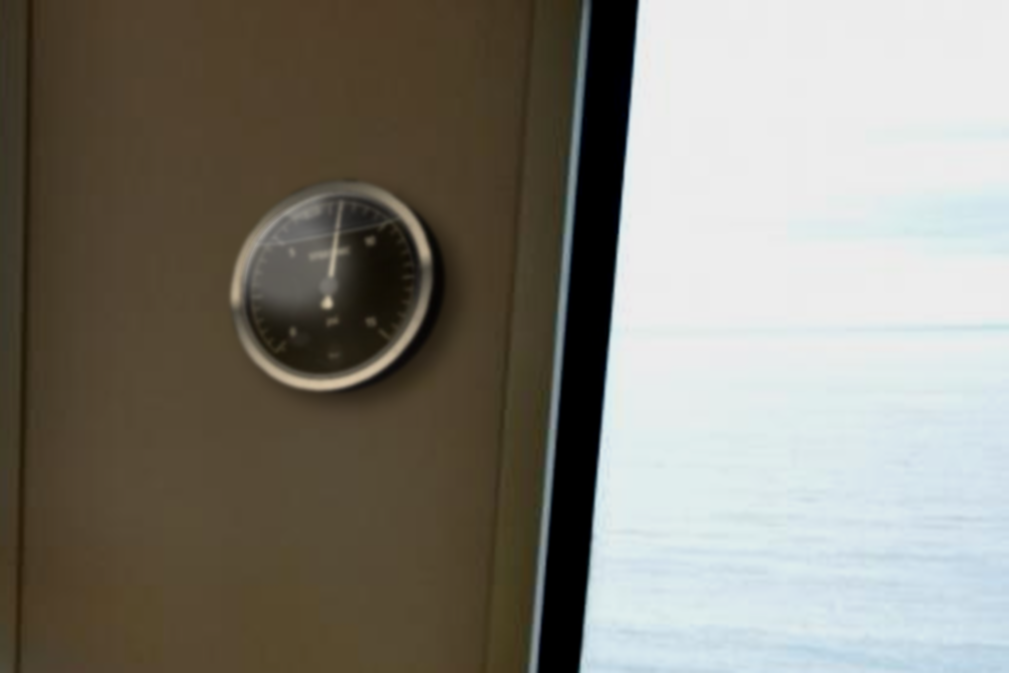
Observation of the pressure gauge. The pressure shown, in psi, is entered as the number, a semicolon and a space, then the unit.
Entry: 8; psi
